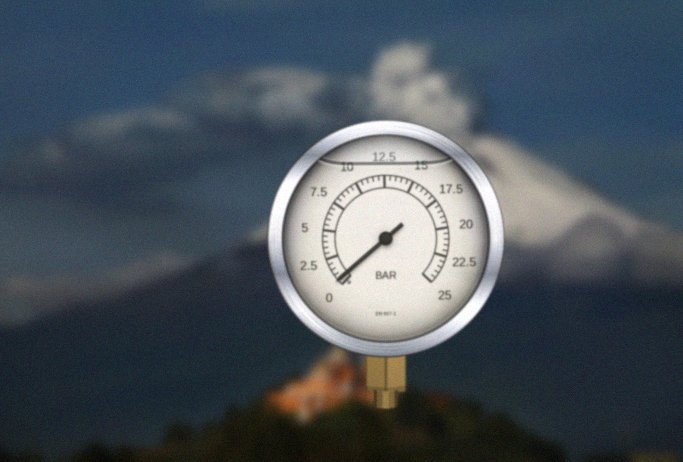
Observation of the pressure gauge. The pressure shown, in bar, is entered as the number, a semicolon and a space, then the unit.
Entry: 0.5; bar
